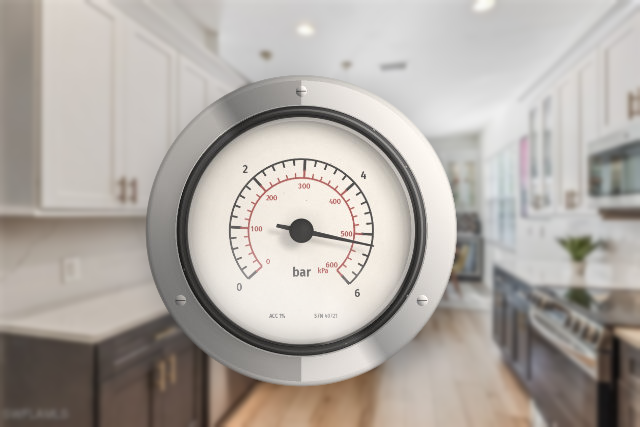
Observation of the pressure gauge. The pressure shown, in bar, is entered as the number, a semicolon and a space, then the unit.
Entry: 5.2; bar
